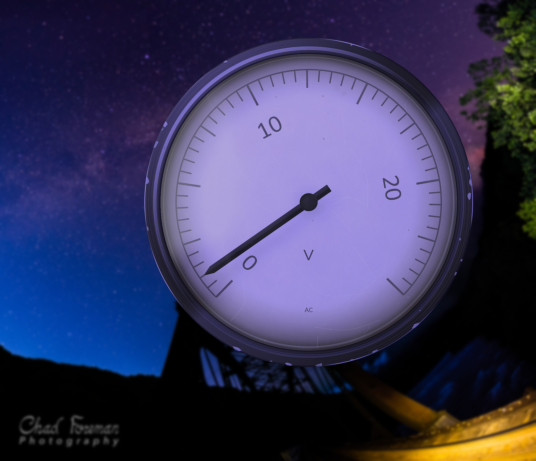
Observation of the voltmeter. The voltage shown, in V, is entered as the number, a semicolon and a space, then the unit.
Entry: 1; V
